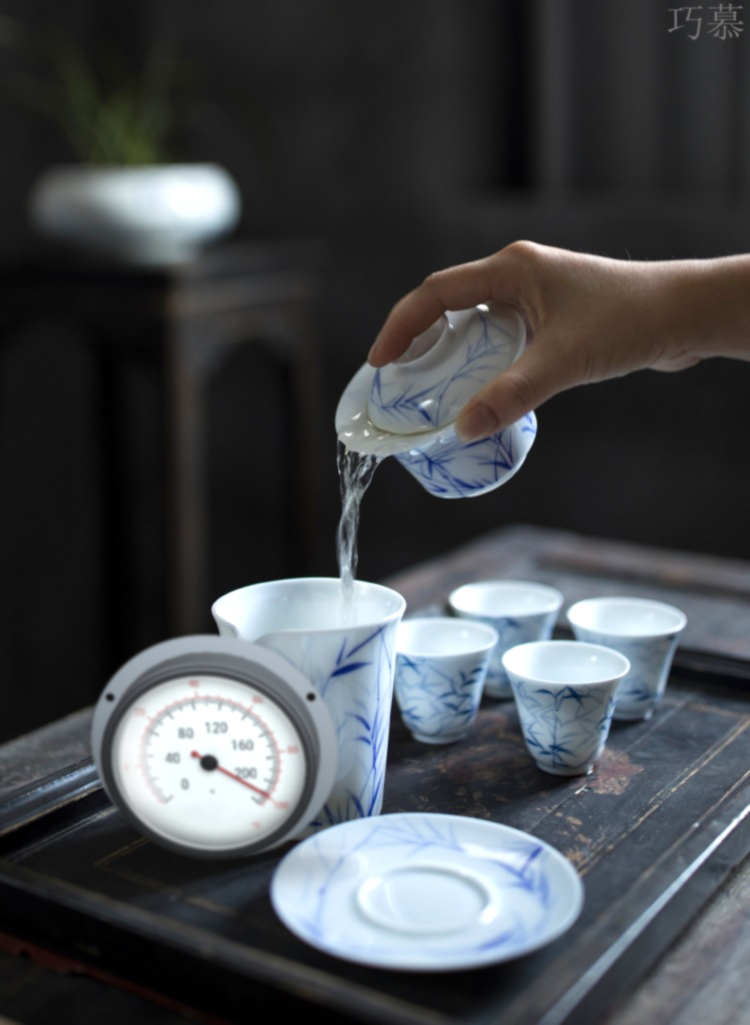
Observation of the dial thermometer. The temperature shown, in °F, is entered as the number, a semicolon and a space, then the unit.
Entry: 210; °F
